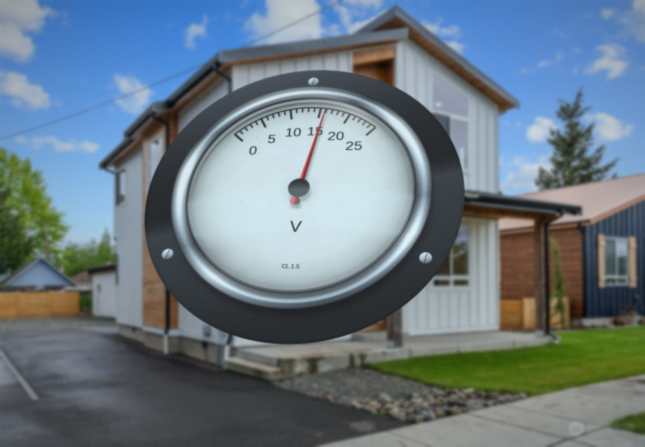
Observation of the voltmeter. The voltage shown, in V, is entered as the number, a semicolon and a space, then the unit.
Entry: 16; V
